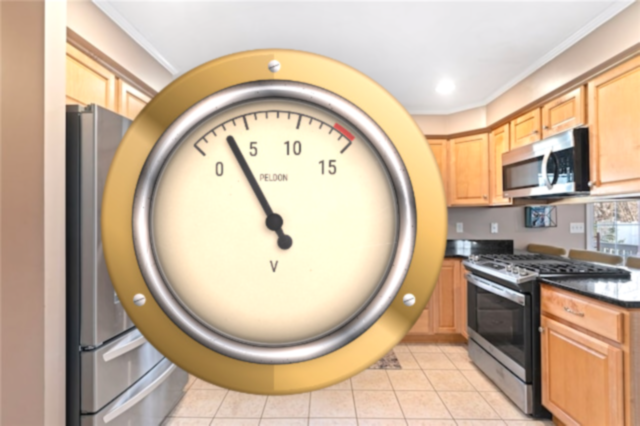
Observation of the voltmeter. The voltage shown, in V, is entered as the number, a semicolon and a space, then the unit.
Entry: 3; V
